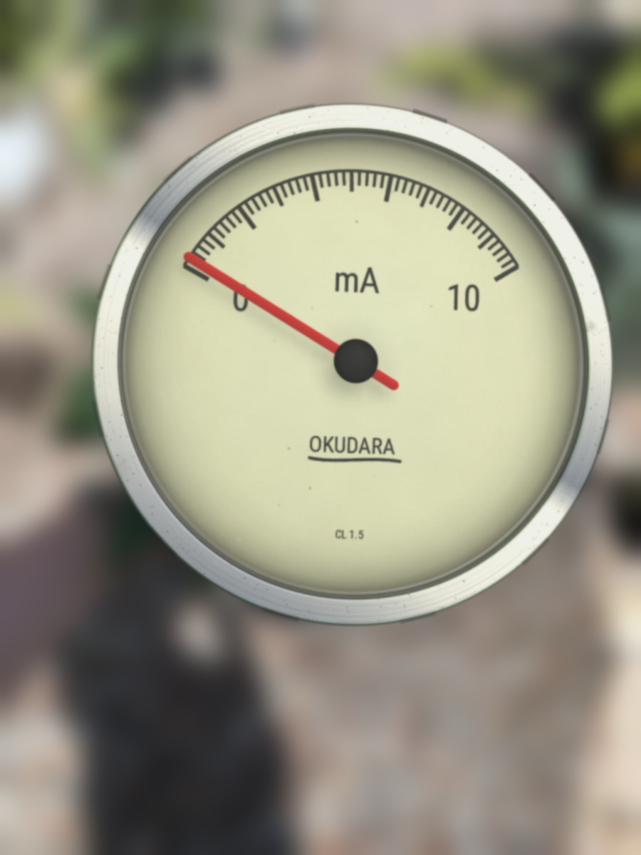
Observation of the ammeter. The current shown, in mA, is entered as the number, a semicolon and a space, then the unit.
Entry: 0.2; mA
